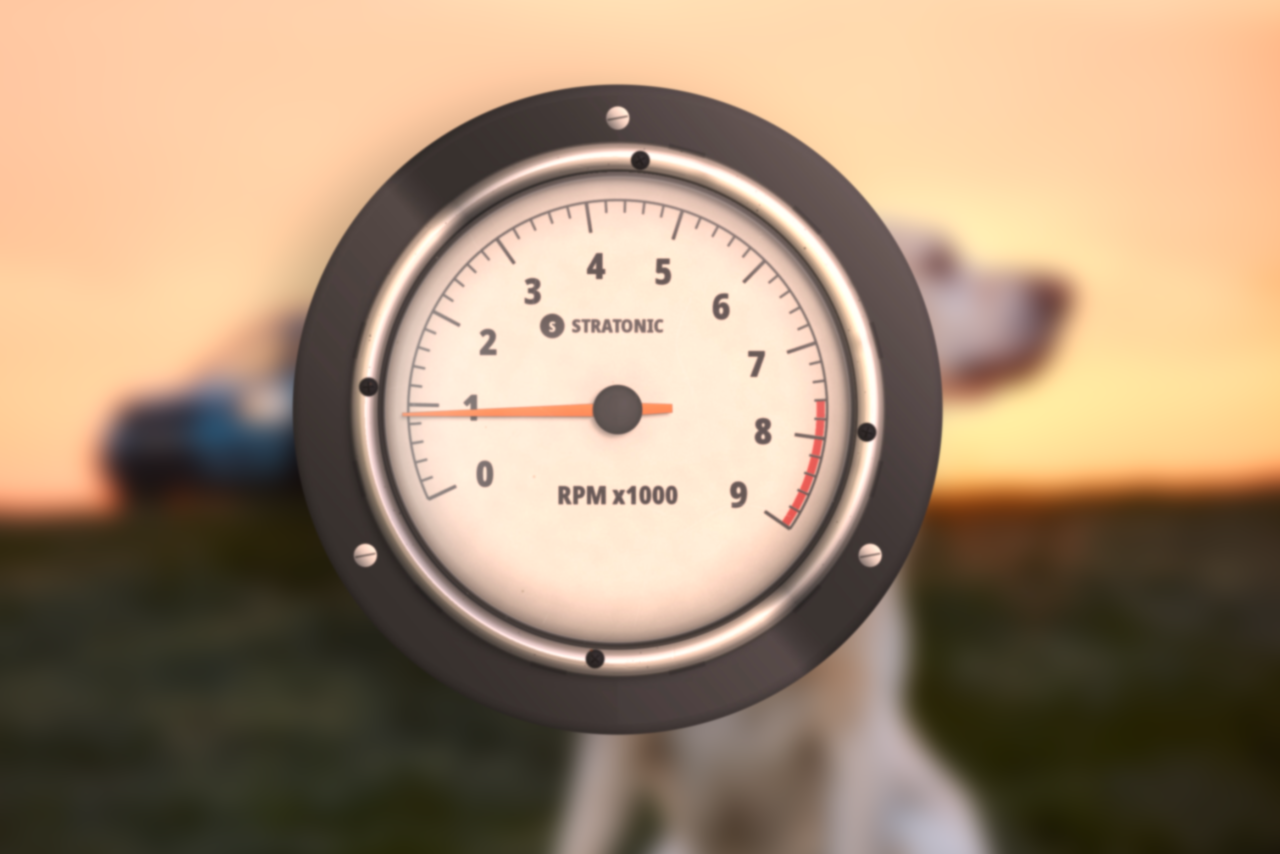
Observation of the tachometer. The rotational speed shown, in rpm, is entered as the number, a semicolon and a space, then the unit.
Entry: 900; rpm
